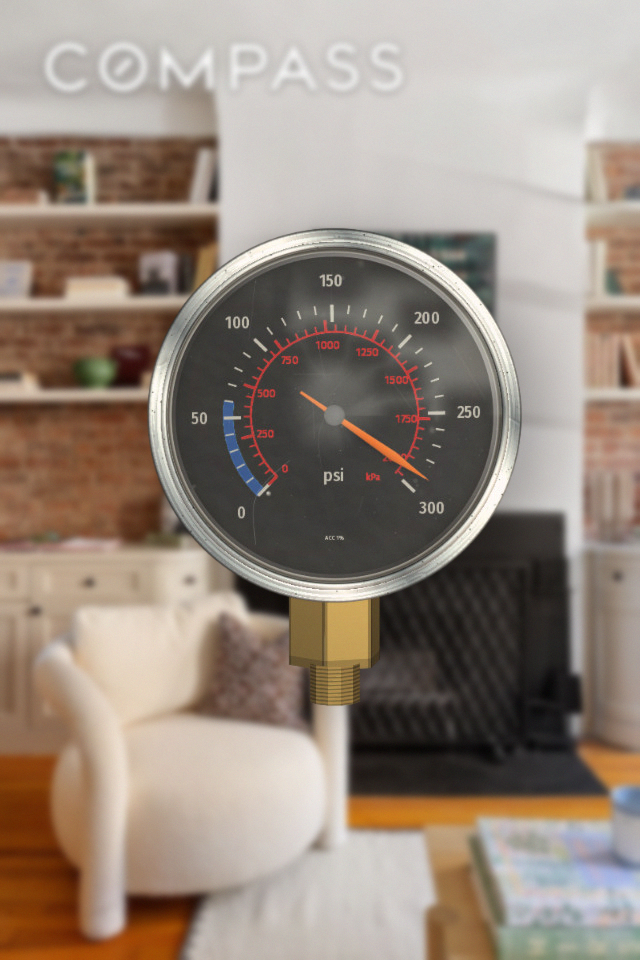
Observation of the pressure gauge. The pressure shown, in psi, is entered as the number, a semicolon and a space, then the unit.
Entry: 290; psi
